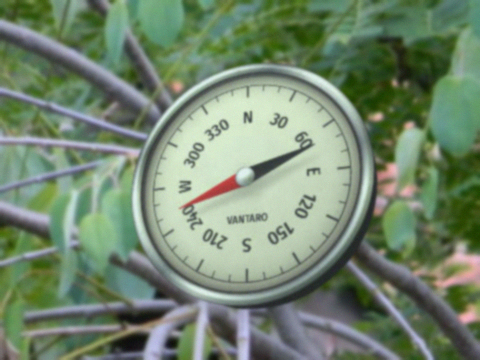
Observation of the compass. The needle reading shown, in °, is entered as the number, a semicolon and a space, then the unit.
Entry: 250; °
